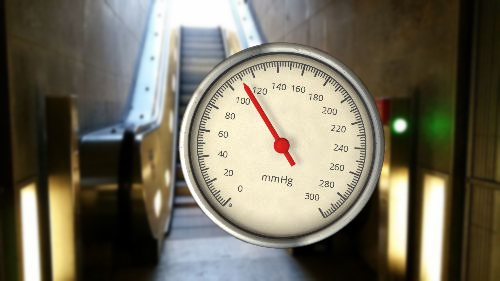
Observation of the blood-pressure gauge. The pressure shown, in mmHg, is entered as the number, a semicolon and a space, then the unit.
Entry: 110; mmHg
